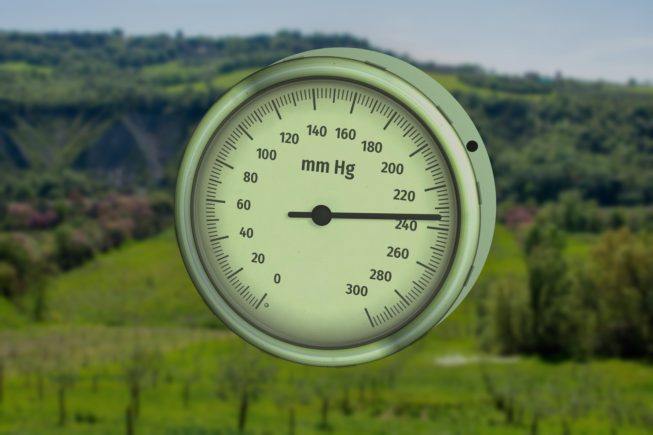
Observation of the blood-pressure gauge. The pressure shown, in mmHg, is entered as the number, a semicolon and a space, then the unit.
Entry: 234; mmHg
